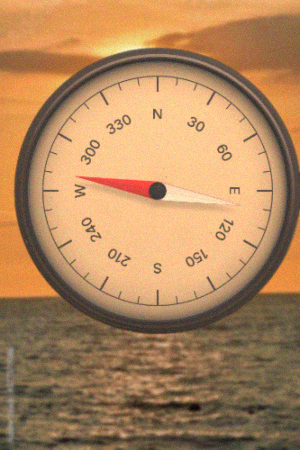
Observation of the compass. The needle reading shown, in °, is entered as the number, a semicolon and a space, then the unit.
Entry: 280; °
